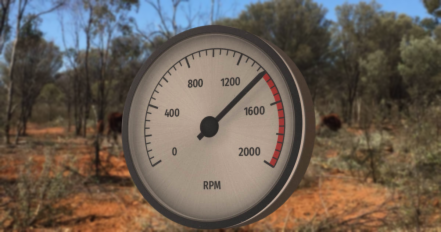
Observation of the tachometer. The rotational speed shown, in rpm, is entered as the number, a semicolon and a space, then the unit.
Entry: 1400; rpm
